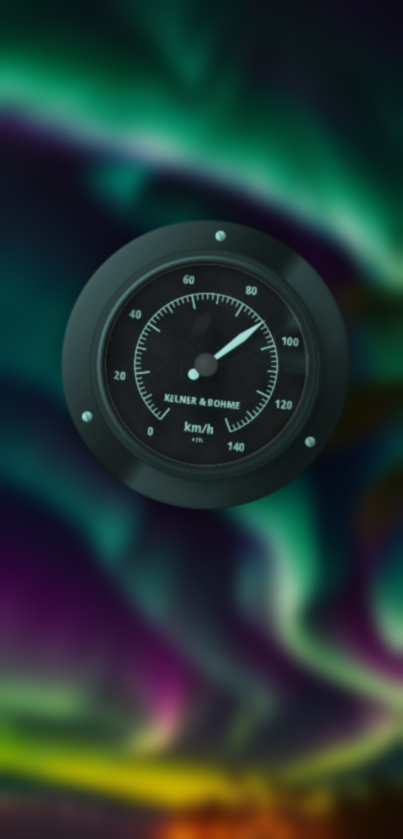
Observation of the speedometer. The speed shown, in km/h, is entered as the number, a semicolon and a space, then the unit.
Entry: 90; km/h
